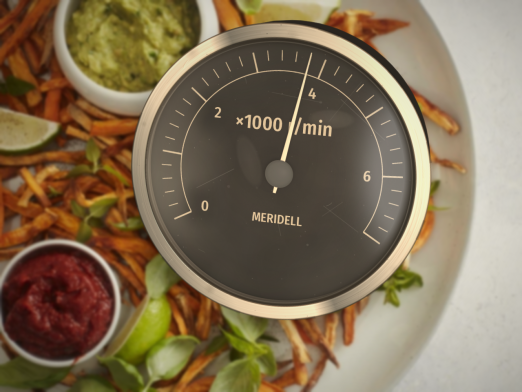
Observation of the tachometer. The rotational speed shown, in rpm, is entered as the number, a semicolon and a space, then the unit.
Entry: 3800; rpm
